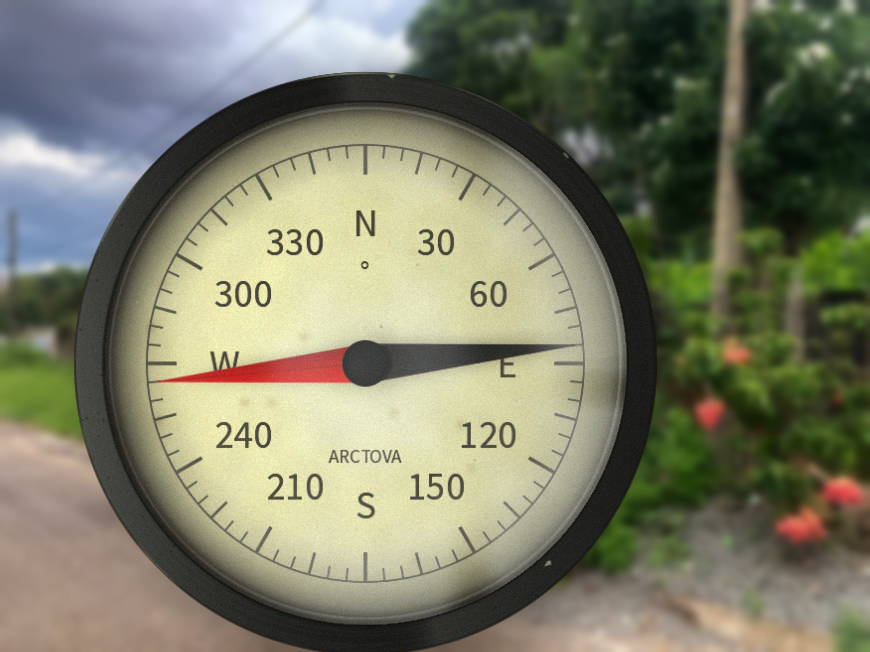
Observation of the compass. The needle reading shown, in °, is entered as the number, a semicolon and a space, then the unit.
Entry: 265; °
